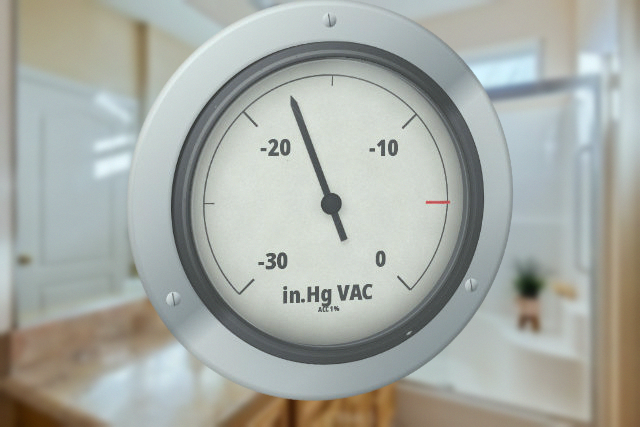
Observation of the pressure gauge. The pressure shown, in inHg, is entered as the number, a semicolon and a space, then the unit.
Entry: -17.5; inHg
